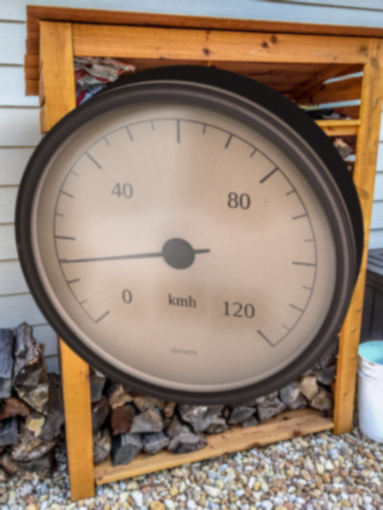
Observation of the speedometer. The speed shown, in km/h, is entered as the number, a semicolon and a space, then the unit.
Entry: 15; km/h
